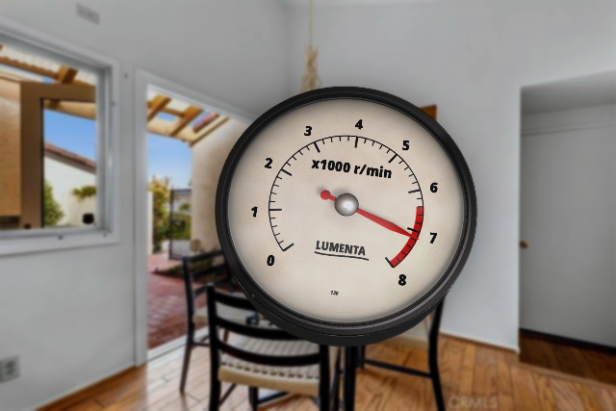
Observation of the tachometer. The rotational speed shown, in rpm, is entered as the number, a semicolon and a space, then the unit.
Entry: 7200; rpm
